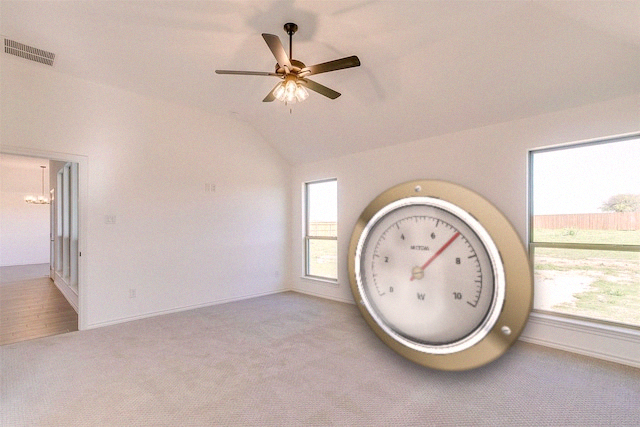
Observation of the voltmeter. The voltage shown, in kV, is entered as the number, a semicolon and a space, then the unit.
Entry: 7; kV
